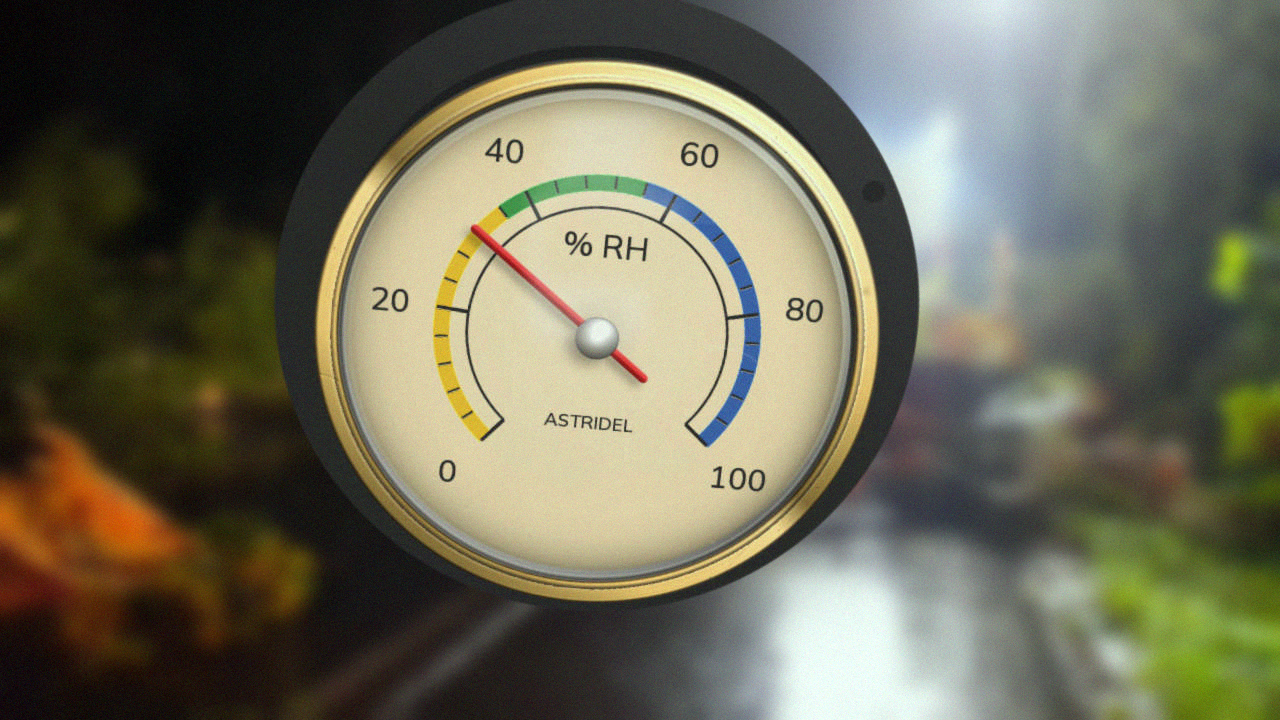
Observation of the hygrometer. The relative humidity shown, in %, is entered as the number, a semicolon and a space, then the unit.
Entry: 32; %
